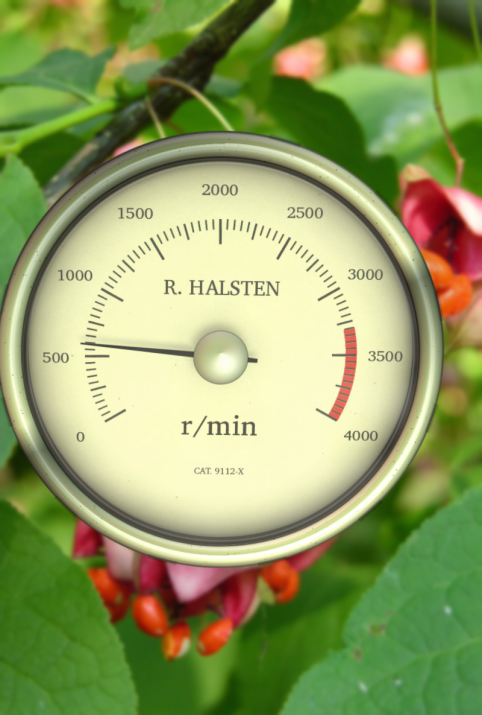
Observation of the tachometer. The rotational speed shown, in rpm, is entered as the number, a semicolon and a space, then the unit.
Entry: 600; rpm
